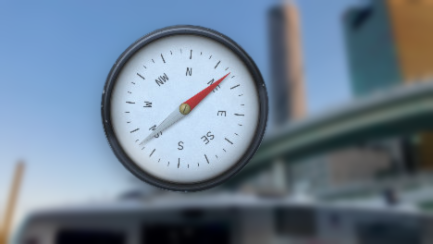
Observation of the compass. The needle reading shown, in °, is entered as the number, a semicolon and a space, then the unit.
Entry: 45; °
